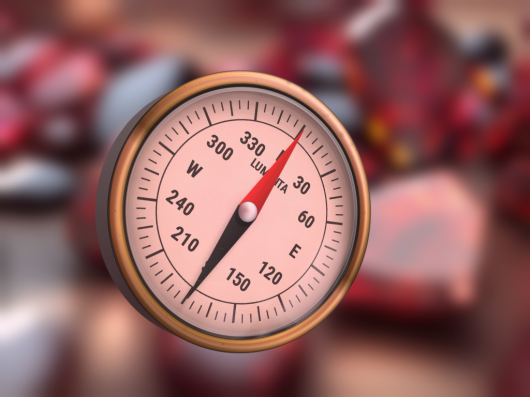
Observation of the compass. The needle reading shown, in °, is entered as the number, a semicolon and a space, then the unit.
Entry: 0; °
